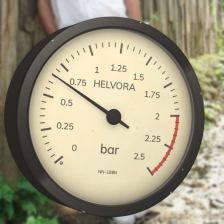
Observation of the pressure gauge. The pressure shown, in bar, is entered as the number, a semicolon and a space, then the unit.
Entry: 0.65; bar
